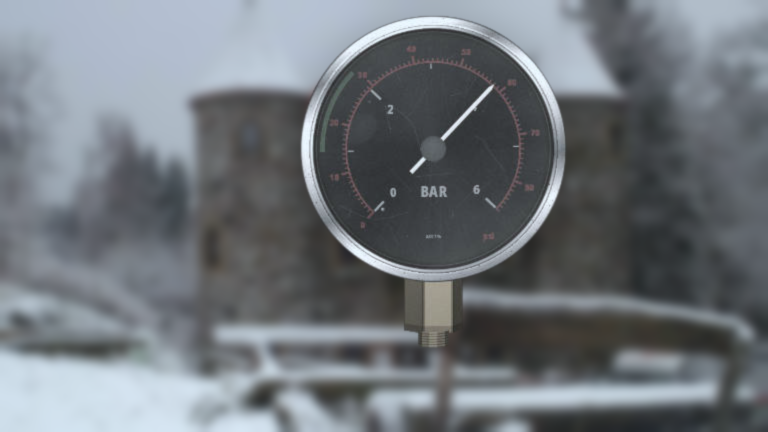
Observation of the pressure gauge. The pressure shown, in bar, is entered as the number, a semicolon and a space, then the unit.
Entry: 4; bar
